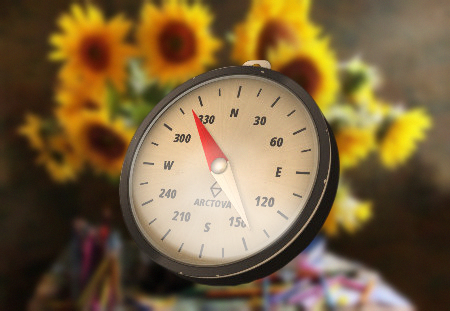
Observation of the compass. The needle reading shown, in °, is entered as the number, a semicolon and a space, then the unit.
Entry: 322.5; °
